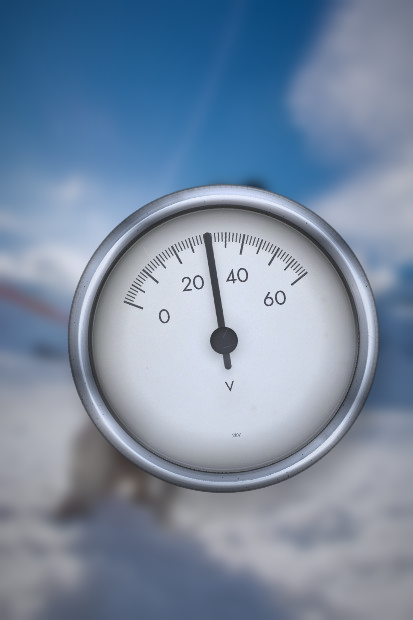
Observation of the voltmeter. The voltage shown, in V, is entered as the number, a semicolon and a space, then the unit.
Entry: 30; V
